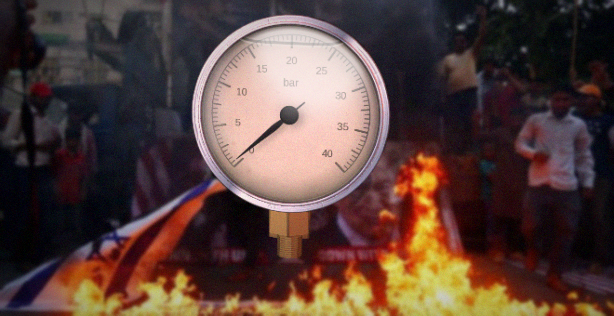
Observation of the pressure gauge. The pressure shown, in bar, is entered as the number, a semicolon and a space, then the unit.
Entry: 0.5; bar
